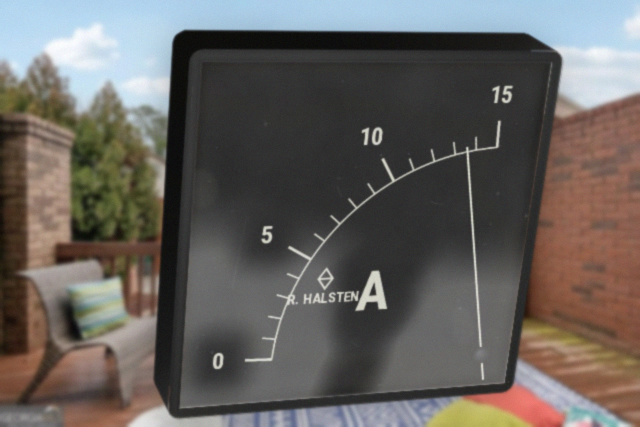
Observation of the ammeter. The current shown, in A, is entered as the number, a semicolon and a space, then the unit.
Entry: 13.5; A
